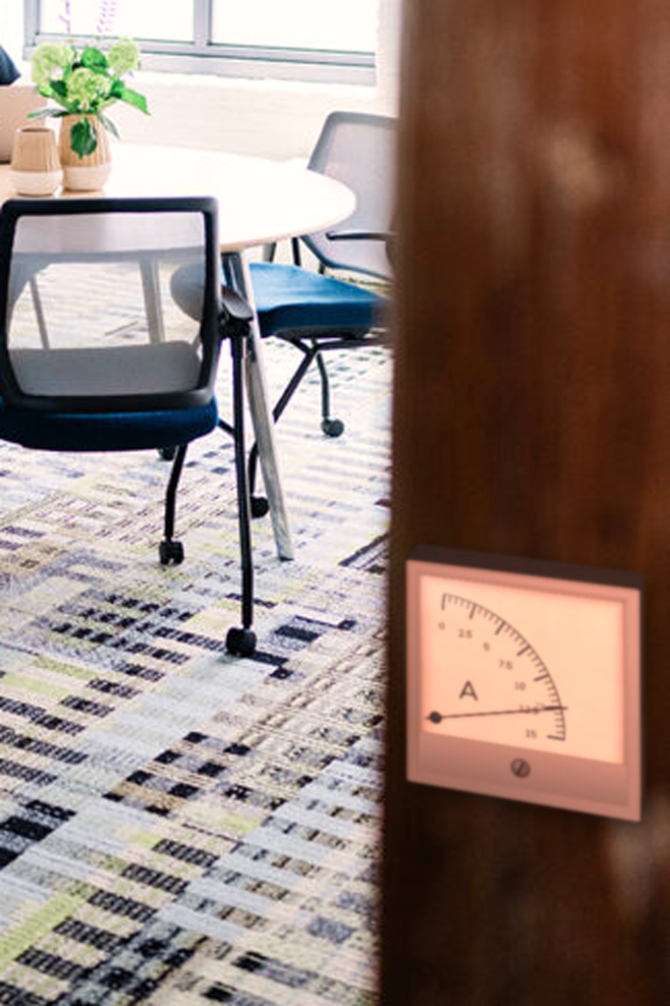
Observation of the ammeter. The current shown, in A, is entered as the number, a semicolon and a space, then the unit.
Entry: 12.5; A
